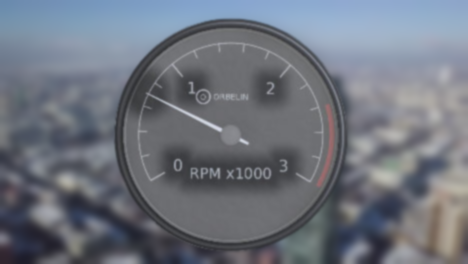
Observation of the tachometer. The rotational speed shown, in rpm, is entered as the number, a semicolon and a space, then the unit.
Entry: 700; rpm
